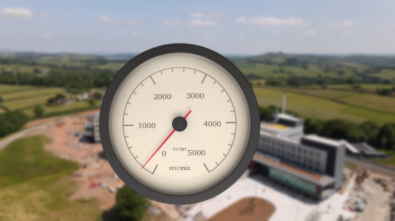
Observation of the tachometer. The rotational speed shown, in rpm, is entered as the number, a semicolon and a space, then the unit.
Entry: 200; rpm
